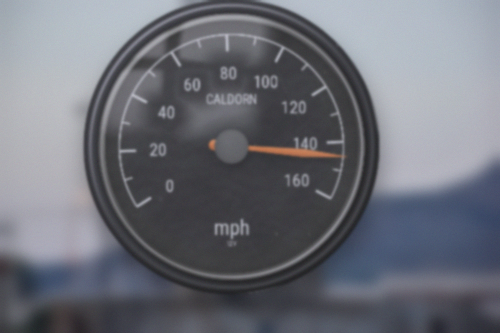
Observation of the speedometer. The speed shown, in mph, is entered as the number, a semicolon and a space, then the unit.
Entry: 145; mph
